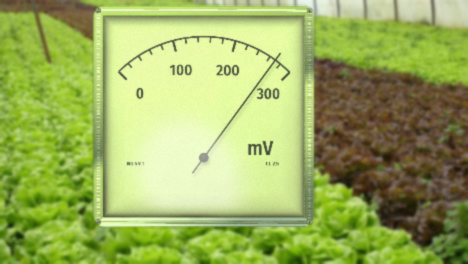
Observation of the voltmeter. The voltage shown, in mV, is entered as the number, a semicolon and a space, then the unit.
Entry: 270; mV
